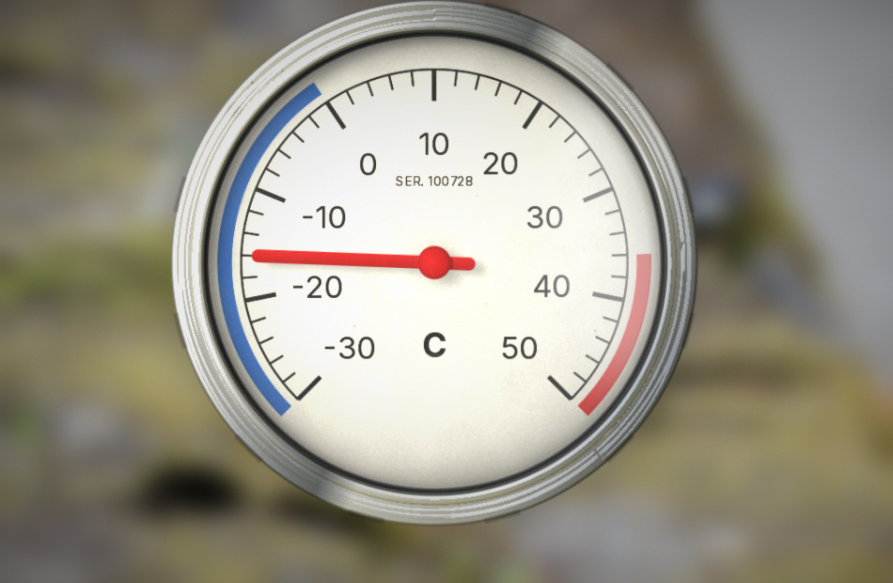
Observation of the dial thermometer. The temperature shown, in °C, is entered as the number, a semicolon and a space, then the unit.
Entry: -16; °C
